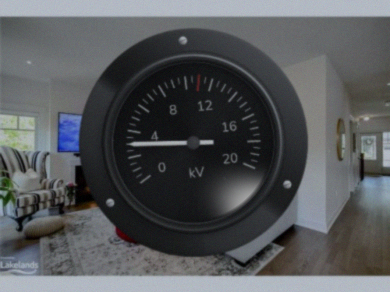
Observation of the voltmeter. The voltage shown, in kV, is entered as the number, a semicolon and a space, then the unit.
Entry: 3; kV
